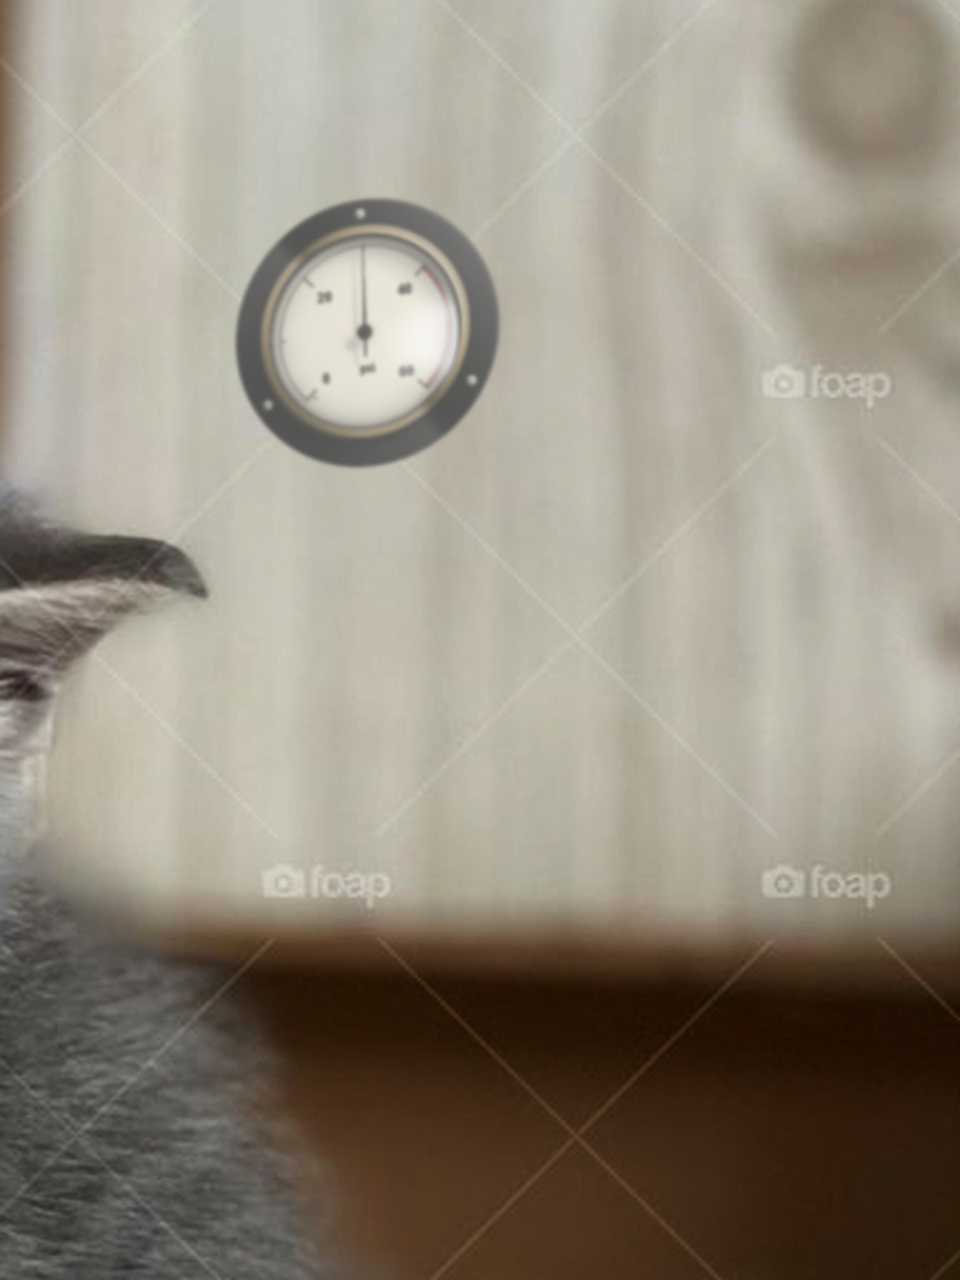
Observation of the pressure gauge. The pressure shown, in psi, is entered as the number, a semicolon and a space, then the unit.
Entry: 30; psi
